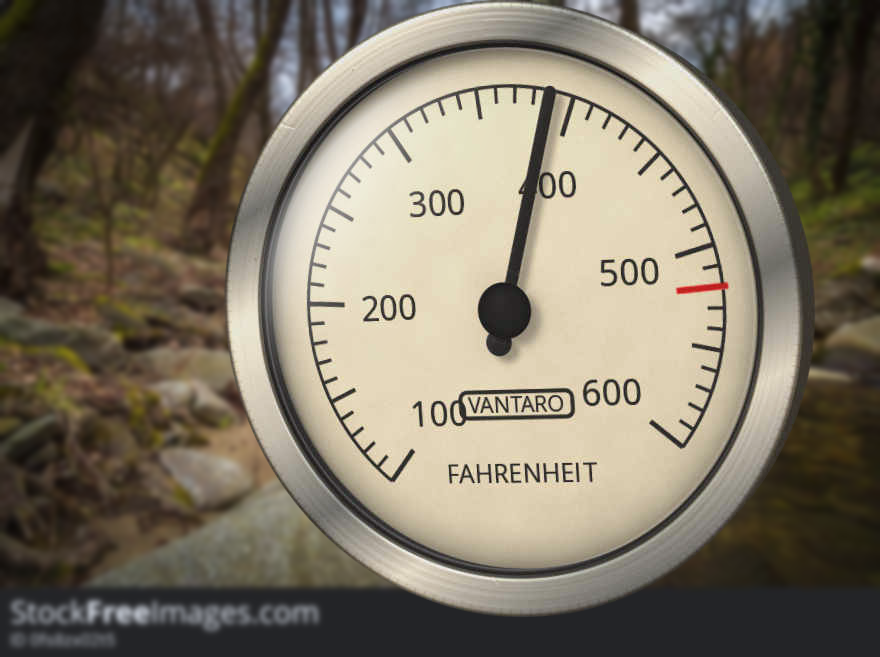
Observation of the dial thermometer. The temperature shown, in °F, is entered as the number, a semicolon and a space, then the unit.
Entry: 390; °F
